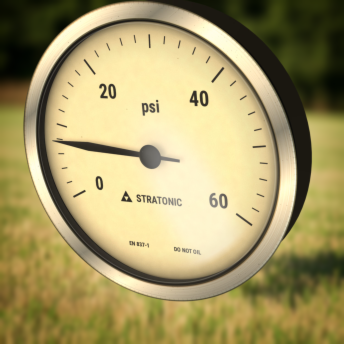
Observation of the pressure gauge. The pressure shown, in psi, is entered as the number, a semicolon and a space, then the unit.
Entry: 8; psi
